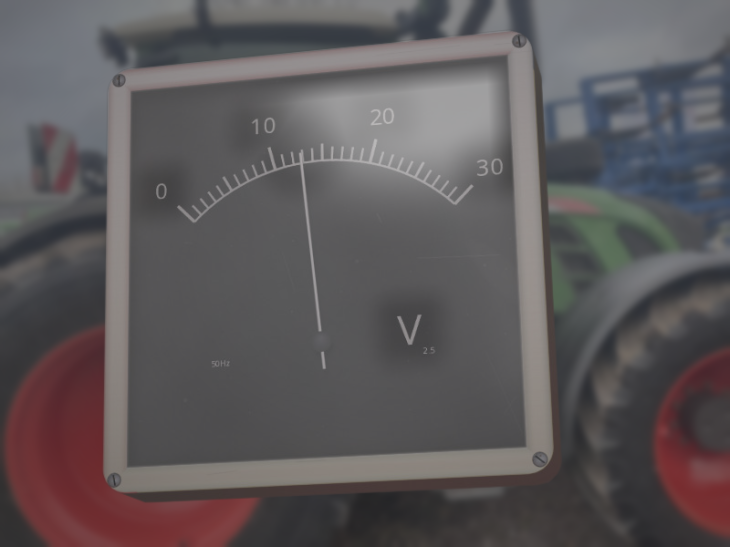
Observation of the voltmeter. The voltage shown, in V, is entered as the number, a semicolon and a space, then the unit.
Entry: 13; V
